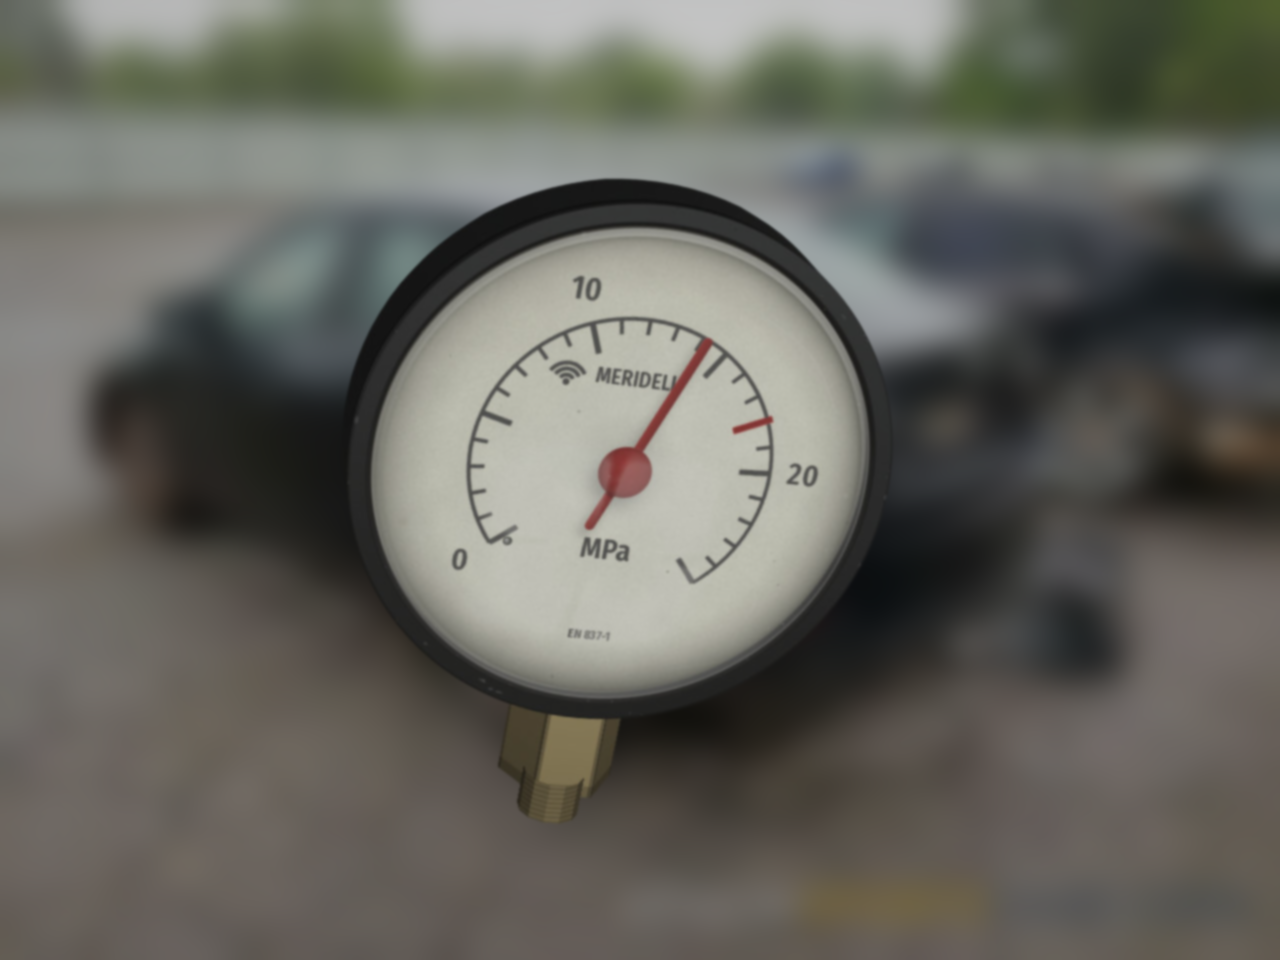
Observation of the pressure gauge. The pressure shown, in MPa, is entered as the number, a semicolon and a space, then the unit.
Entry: 14; MPa
